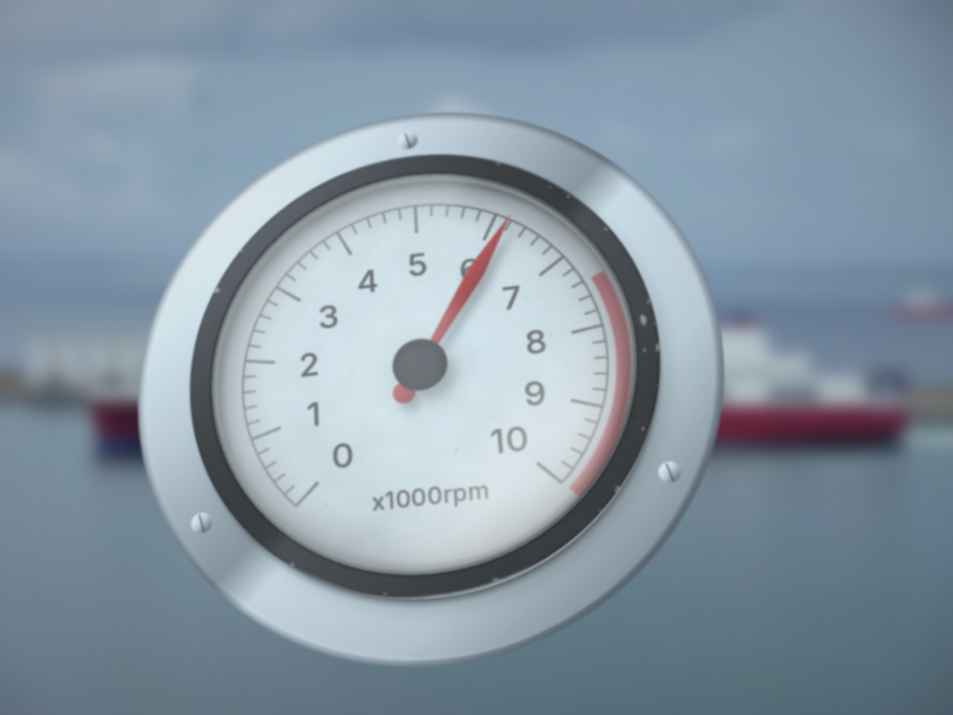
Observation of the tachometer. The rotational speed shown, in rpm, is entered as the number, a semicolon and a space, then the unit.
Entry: 6200; rpm
